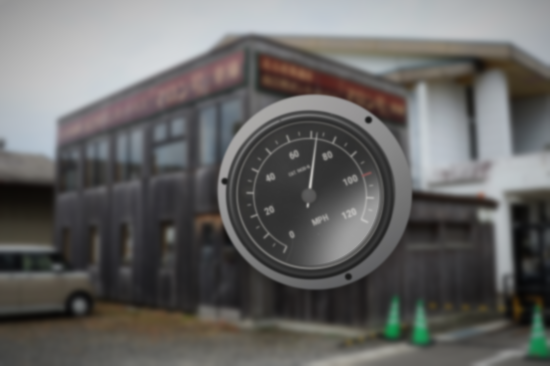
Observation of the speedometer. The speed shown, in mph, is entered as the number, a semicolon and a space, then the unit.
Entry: 72.5; mph
